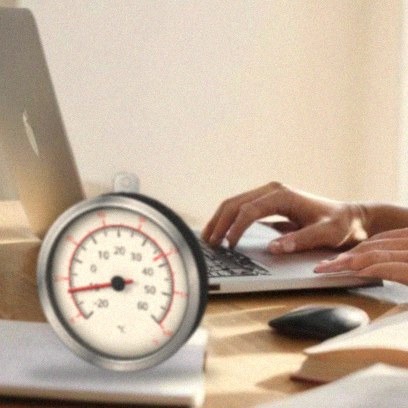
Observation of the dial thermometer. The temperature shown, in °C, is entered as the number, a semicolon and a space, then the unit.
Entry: -10; °C
